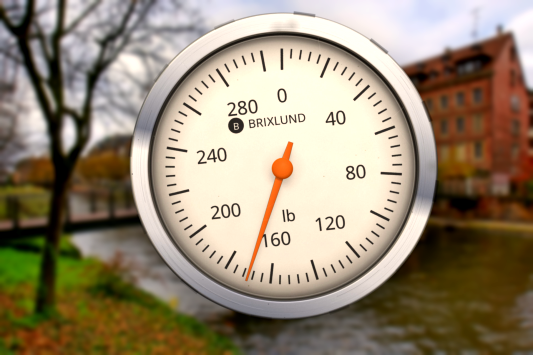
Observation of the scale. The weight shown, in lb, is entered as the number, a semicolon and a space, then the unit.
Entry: 170; lb
